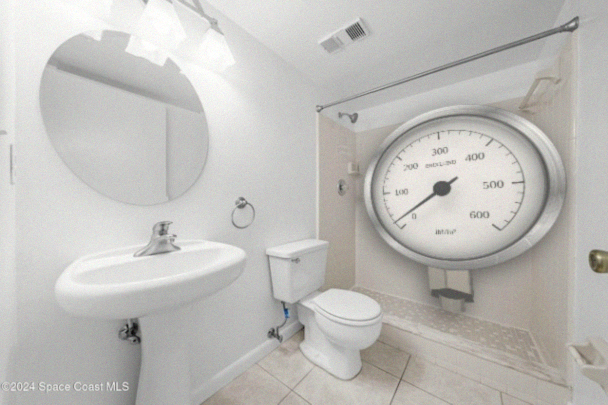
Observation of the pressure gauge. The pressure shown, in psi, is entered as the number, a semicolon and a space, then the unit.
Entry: 20; psi
